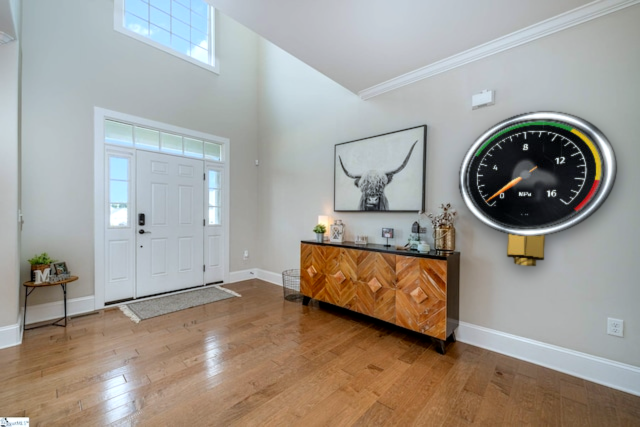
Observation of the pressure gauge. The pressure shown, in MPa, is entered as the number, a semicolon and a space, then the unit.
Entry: 0.5; MPa
